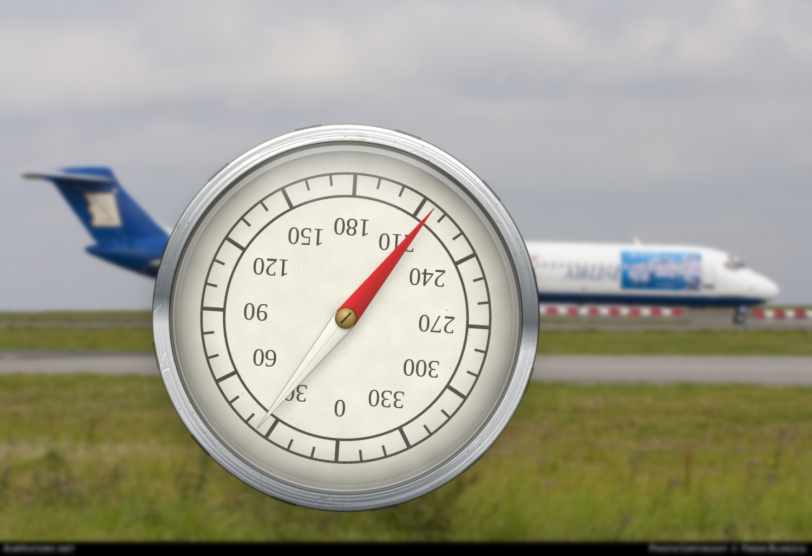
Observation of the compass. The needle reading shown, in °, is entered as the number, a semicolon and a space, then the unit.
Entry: 215; °
